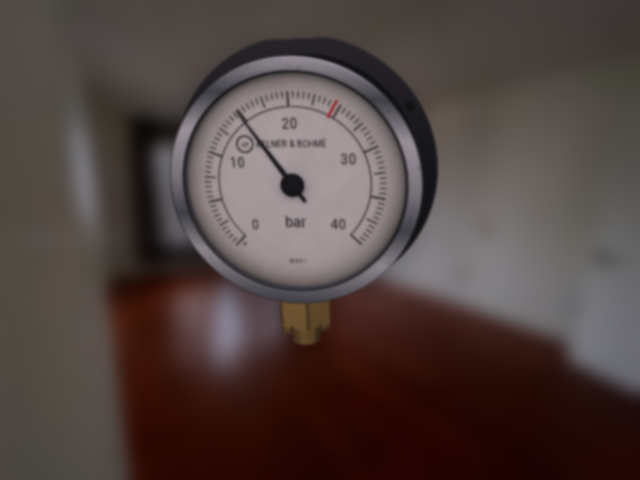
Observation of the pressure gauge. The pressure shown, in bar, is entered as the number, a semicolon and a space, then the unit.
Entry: 15; bar
